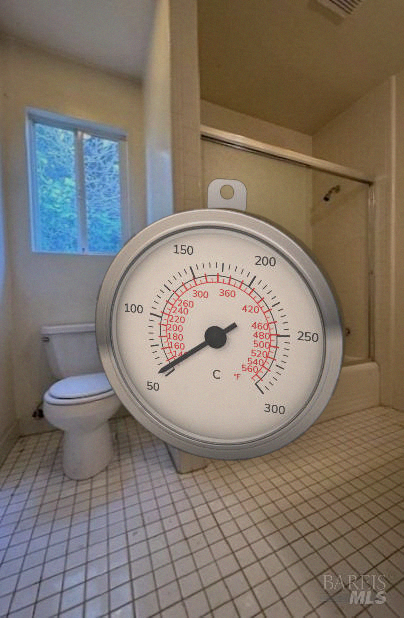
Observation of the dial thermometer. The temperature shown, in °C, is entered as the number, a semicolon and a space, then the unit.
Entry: 55; °C
